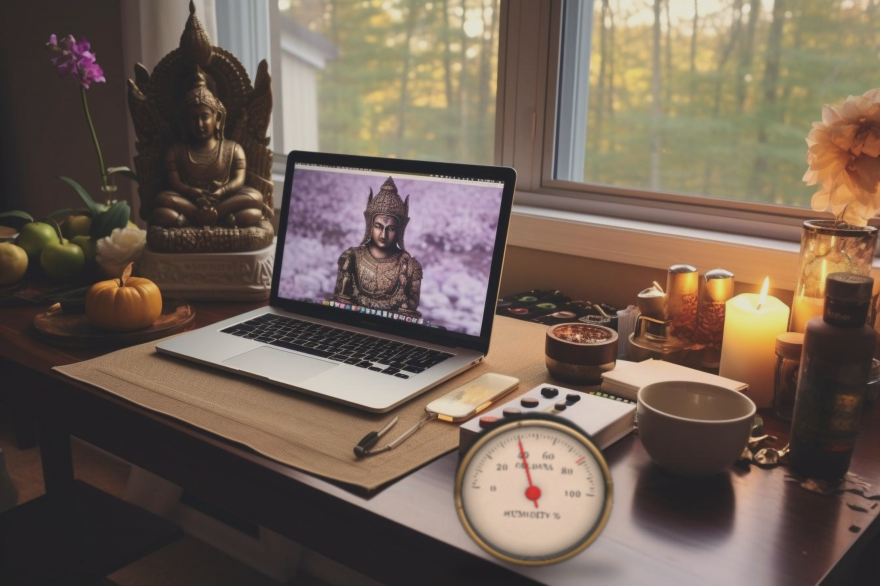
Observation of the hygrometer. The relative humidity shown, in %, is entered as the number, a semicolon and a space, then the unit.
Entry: 40; %
